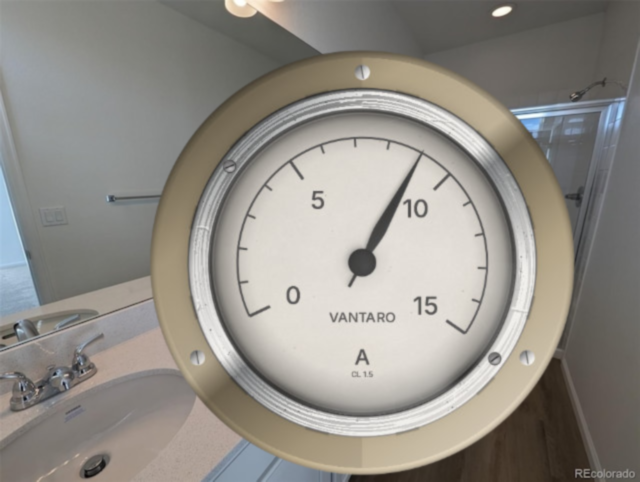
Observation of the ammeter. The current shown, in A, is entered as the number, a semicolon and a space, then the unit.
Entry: 9; A
